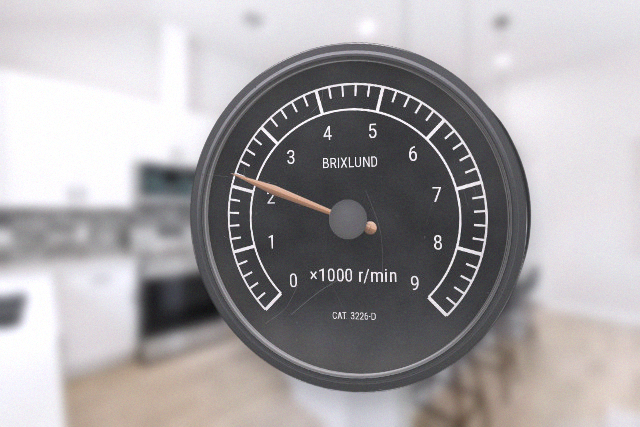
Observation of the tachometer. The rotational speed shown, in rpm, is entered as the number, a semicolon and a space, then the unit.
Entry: 2200; rpm
